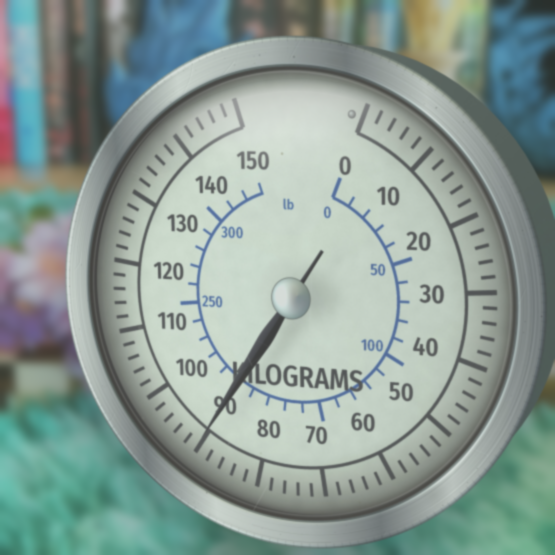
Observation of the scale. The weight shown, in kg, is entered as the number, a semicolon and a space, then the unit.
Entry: 90; kg
